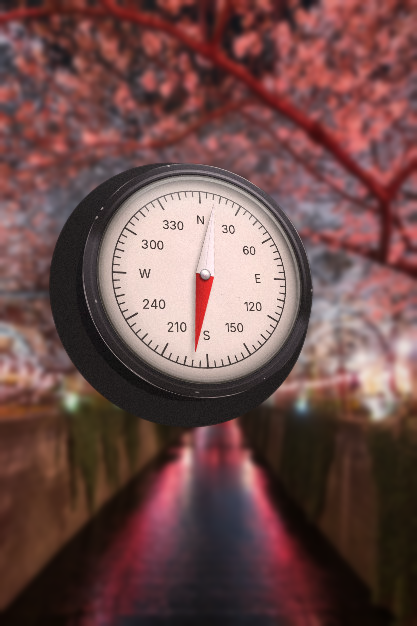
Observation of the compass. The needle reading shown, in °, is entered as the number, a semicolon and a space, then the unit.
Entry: 190; °
